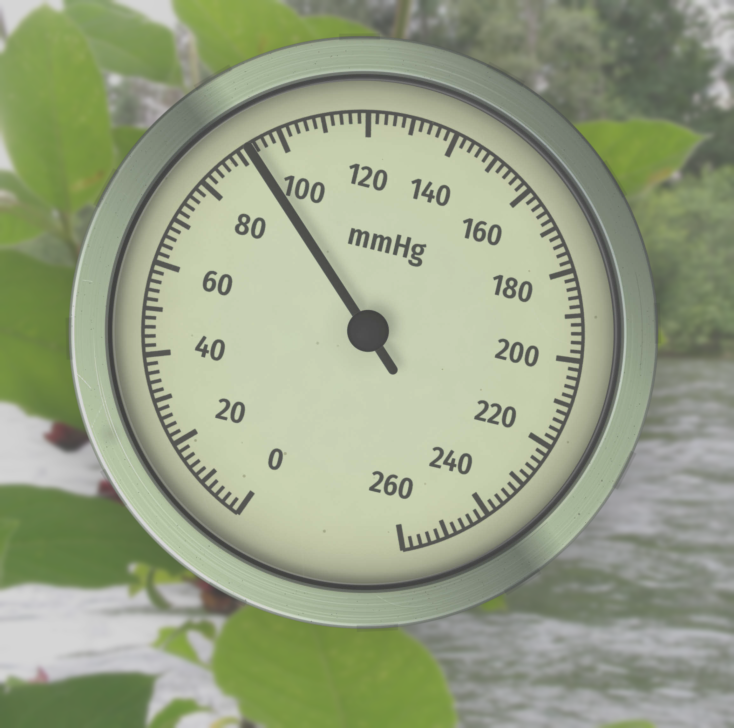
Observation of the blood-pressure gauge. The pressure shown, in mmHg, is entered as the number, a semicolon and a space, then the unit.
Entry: 92; mmHg
